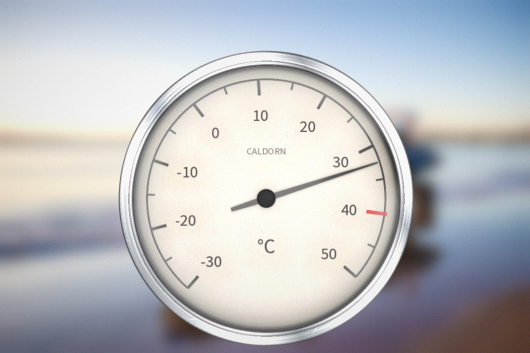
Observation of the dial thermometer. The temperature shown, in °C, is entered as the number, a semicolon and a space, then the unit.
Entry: 32.5; °C
